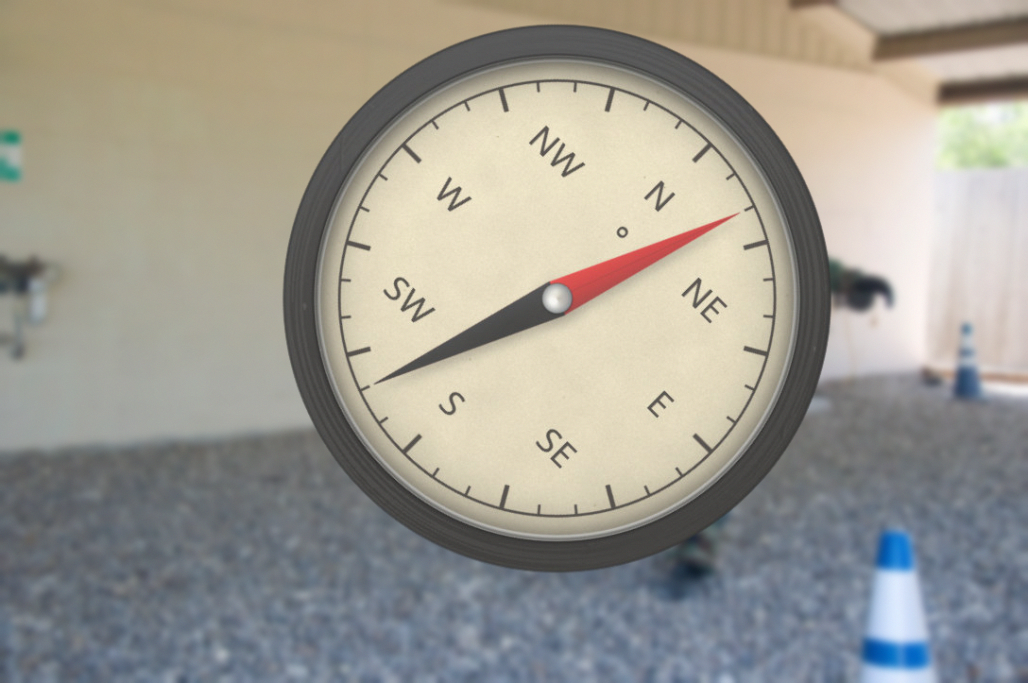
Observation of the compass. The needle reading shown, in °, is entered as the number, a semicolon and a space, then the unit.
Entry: 20; °
